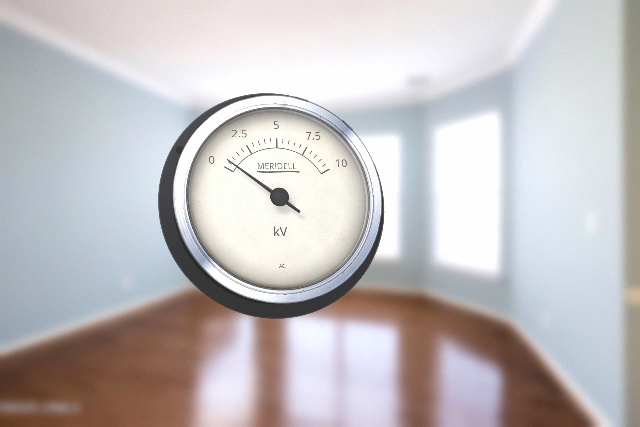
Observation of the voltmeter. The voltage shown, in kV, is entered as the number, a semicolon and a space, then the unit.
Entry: 0.5; kV
